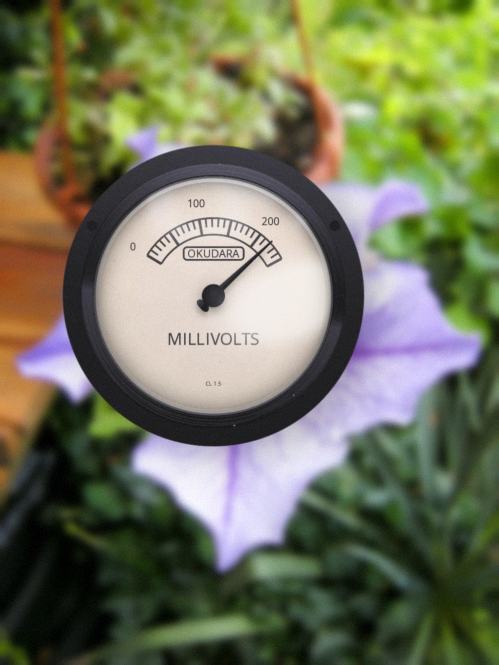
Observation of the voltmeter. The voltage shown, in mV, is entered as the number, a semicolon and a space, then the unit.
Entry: 220; mV
